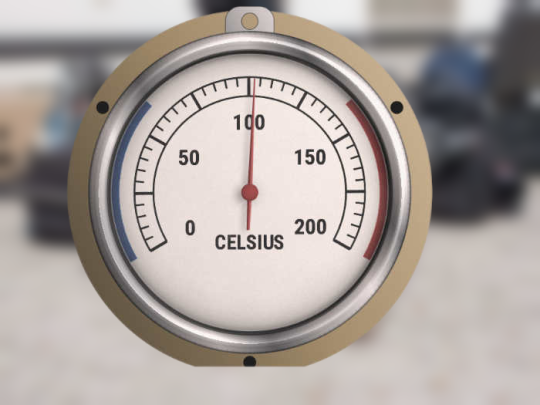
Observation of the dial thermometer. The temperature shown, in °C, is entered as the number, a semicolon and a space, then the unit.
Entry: 102.5; °C
